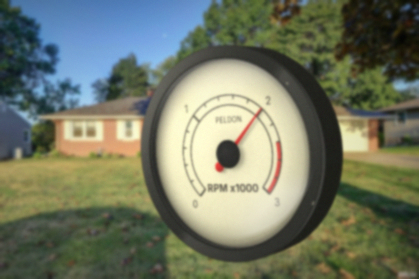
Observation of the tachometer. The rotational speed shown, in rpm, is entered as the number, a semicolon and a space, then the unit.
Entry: 2000; rpm
